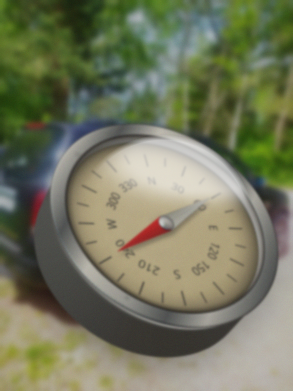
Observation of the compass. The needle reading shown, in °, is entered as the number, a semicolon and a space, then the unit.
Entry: 240; °
